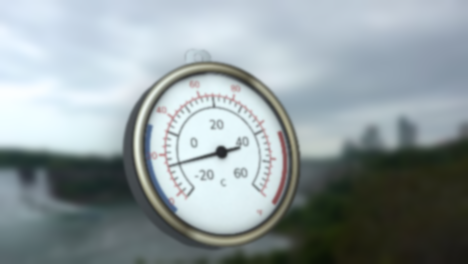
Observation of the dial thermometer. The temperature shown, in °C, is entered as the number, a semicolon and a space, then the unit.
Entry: -10; °C
